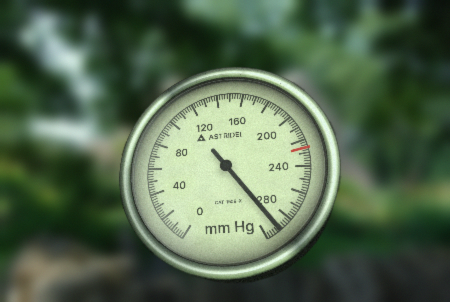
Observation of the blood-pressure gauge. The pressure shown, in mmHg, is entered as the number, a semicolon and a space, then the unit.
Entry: 290; mmHg
